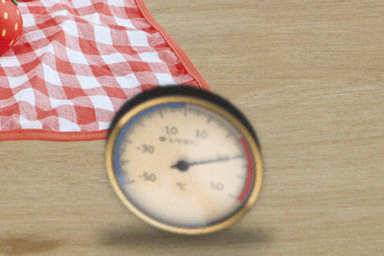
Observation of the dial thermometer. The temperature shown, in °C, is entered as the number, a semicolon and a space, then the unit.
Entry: 30; °C
